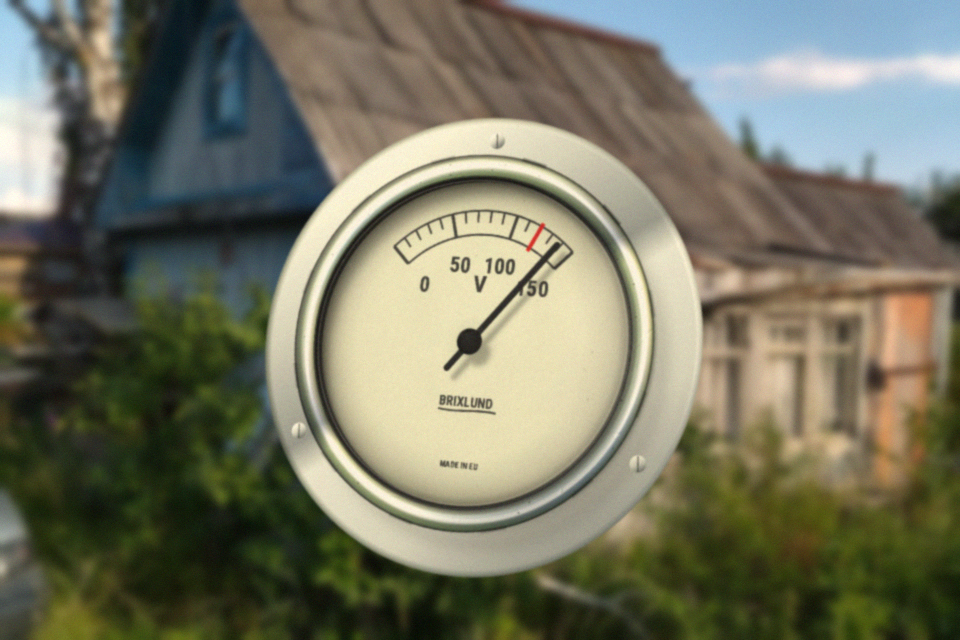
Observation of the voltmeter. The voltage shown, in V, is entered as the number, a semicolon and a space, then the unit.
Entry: 140; V
